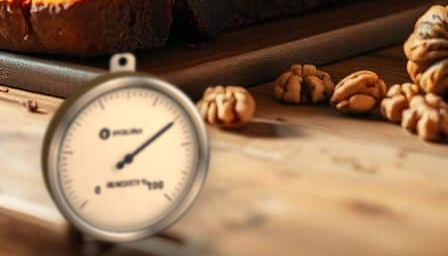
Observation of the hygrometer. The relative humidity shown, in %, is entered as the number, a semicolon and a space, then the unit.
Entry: 70; %
